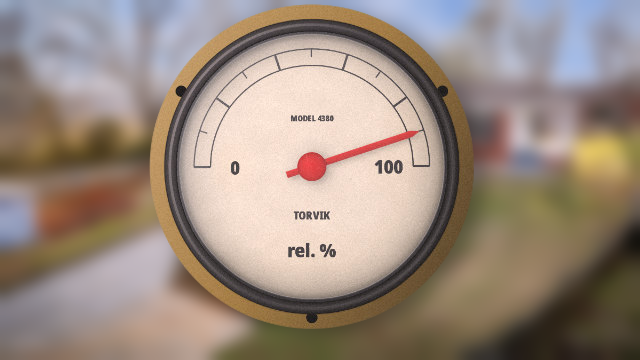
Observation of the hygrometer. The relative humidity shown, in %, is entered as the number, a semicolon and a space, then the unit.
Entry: 90; %
